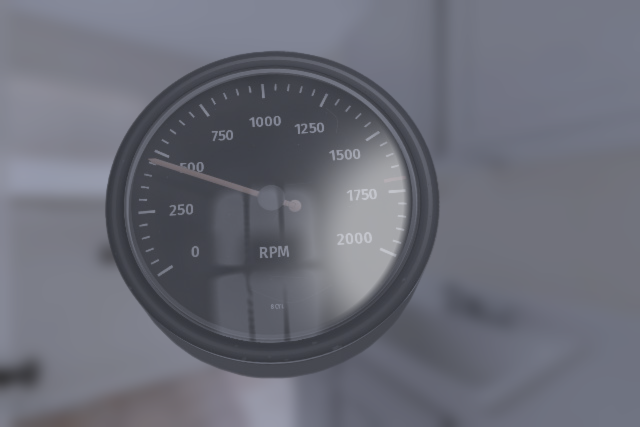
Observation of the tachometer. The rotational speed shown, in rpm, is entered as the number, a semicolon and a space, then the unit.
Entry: 450; rpm
